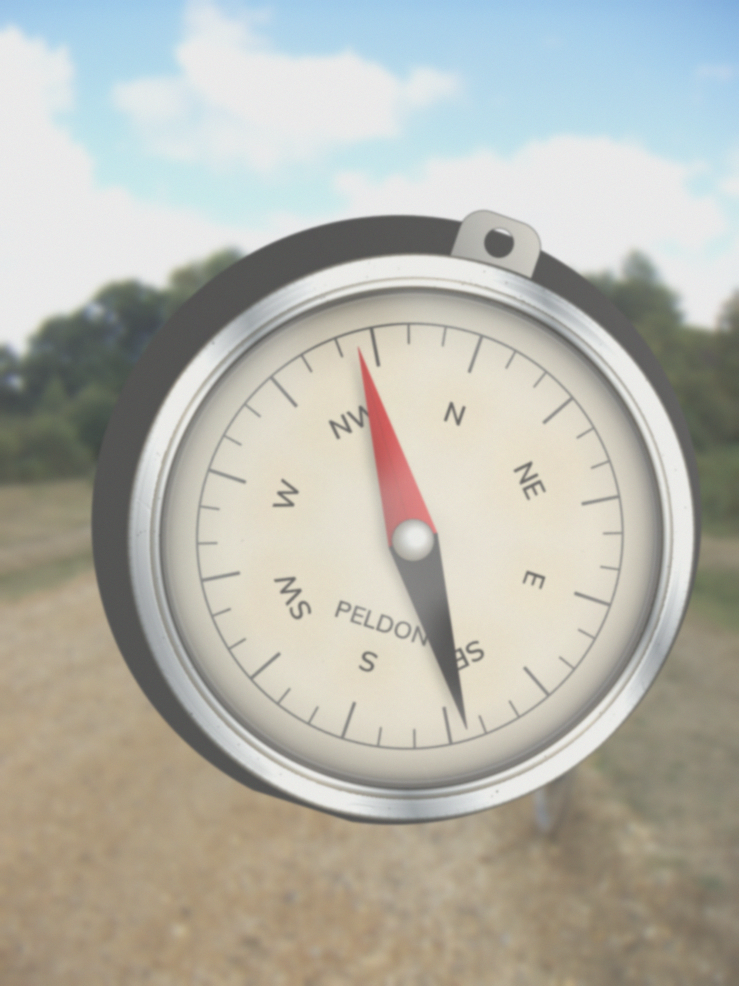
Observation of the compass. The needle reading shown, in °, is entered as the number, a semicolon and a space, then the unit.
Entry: 325; °
